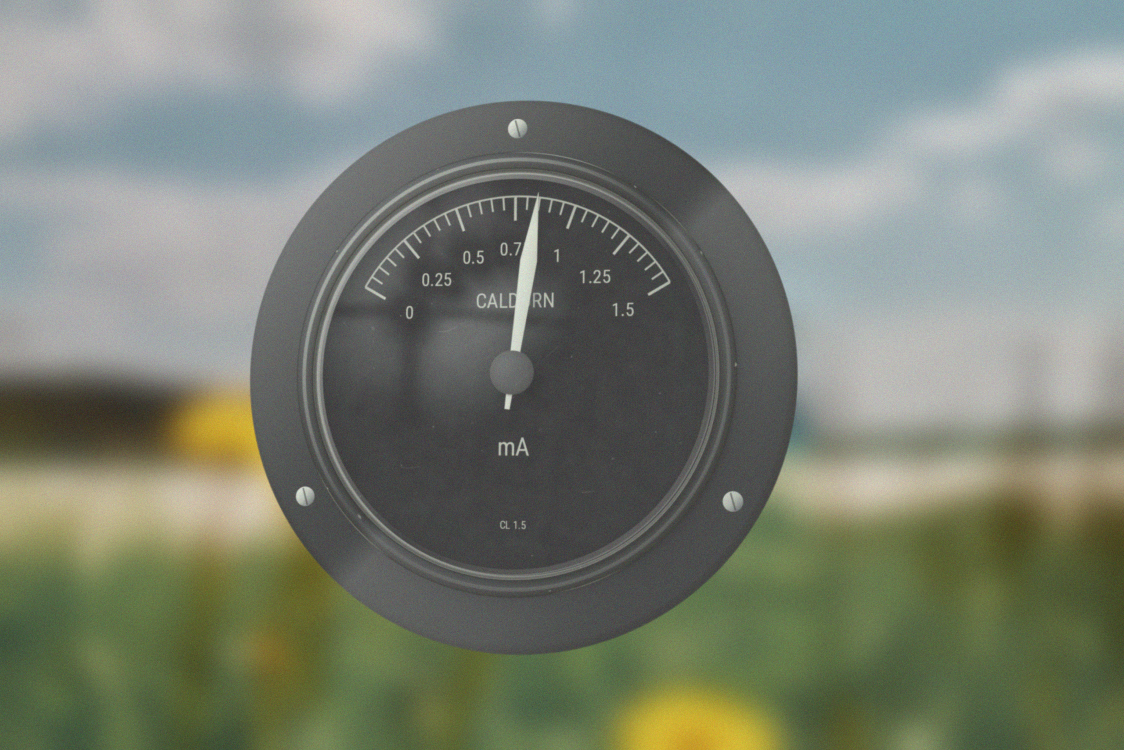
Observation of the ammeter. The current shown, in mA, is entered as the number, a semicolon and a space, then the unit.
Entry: 0.85; mA
